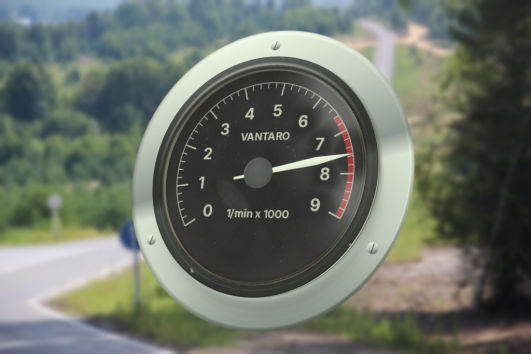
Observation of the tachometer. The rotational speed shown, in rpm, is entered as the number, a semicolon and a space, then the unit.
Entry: 7600; rpm
